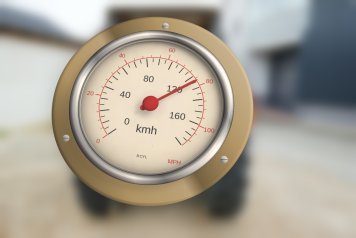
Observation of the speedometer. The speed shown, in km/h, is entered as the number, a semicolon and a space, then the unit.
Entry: 125; km/h
